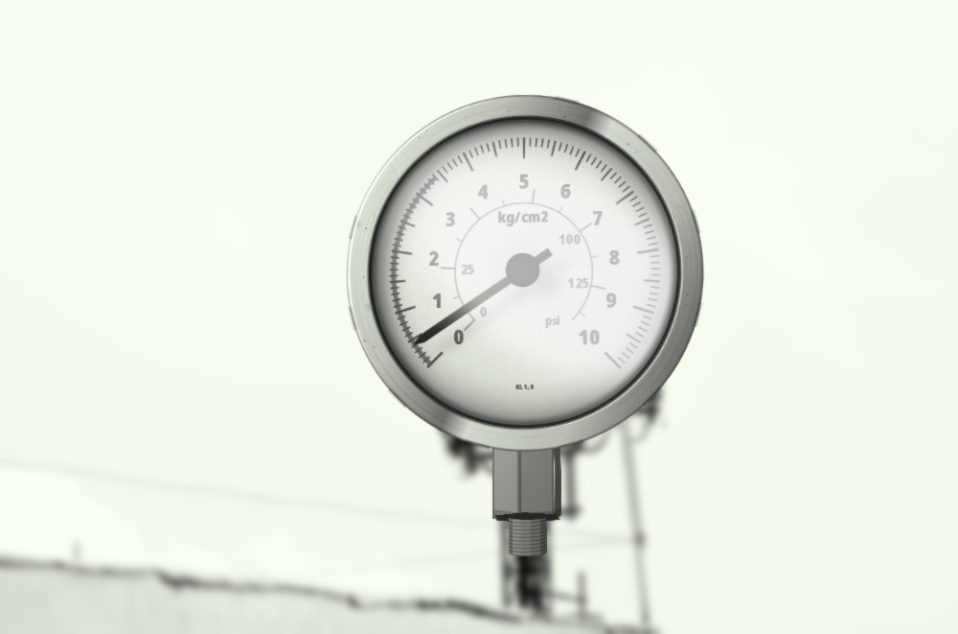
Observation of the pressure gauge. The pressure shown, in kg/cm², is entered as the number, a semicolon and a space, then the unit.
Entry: 0.4; kg/cm²
